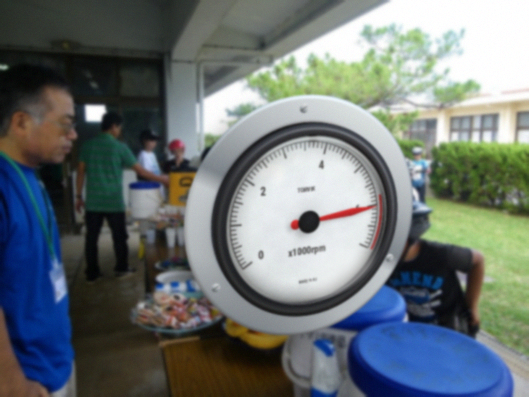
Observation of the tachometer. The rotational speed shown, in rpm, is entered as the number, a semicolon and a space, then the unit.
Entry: 6000; rpm
